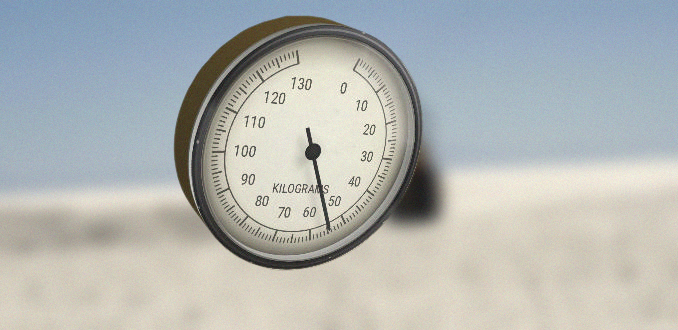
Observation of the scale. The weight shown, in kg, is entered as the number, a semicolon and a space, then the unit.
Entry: 55; kg
